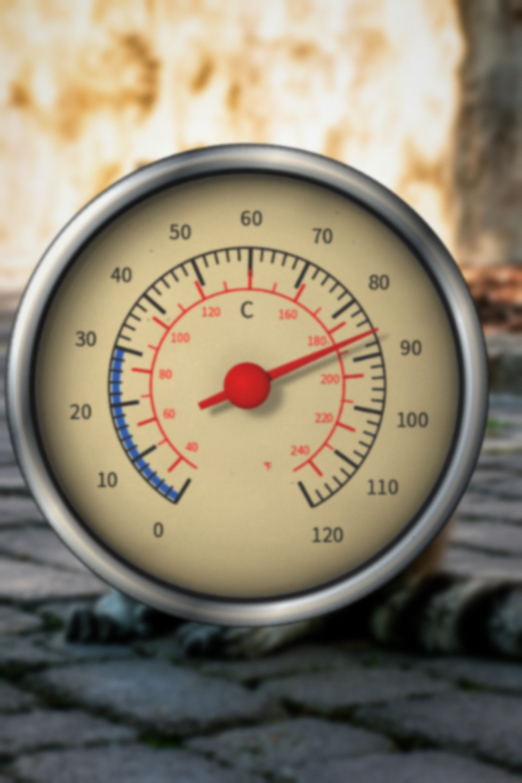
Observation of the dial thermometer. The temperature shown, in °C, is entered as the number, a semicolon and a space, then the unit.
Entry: 86; °C
